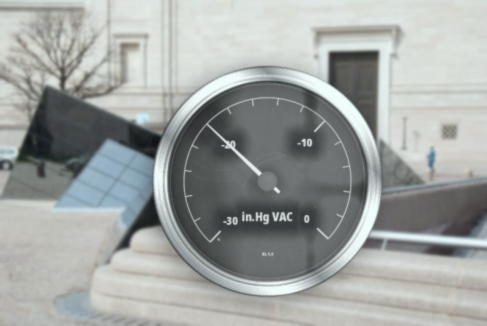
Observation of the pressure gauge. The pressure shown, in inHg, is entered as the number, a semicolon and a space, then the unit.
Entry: -20; inHg
